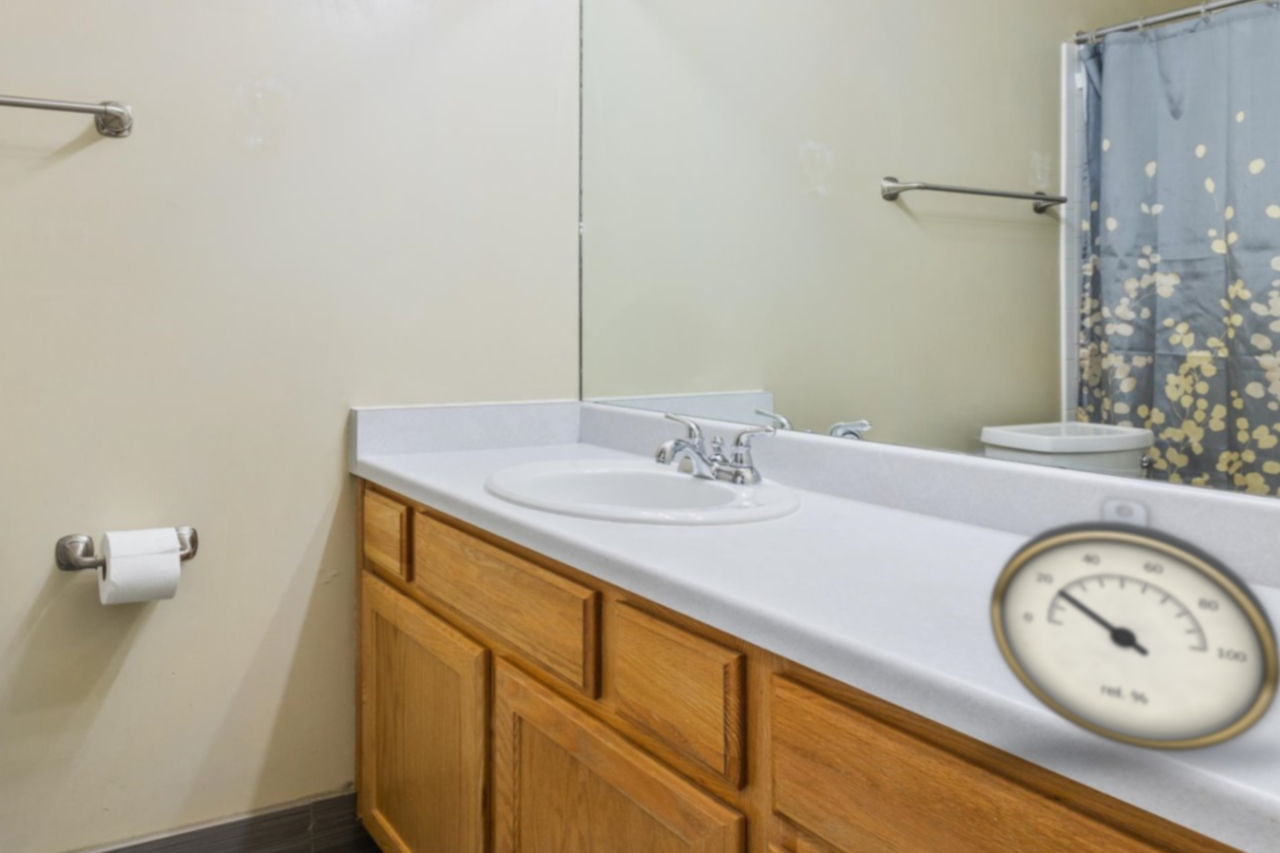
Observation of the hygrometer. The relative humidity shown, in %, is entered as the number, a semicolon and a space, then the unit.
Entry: 20; %
